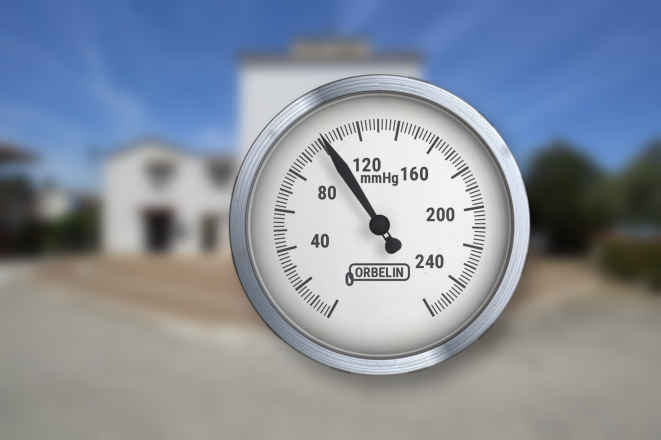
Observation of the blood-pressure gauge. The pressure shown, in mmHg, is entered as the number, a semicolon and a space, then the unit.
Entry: 102; mmHg
